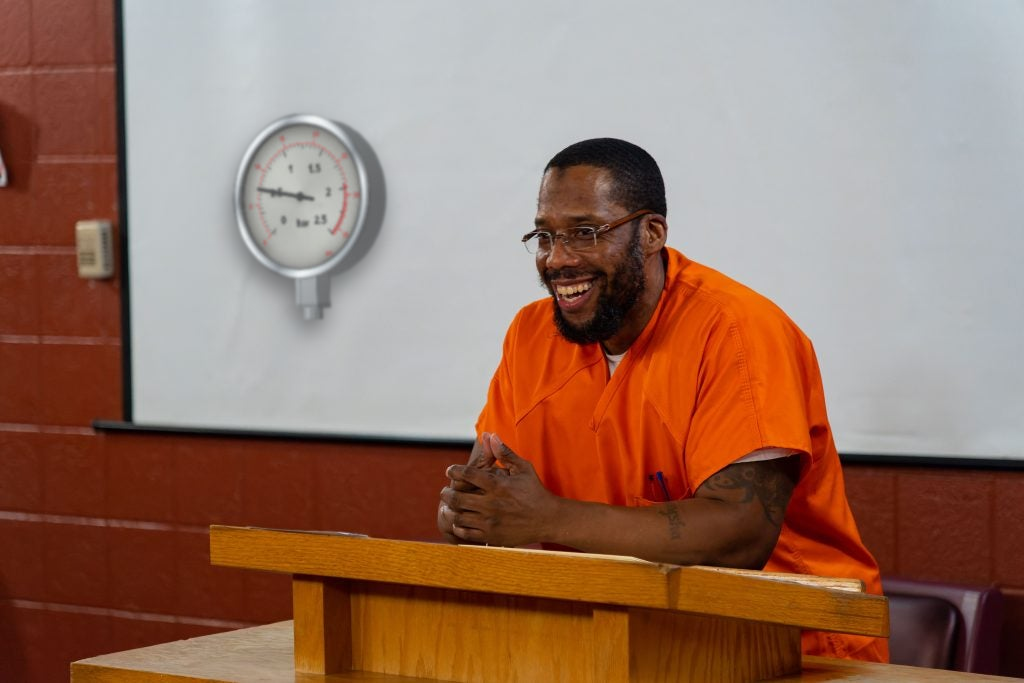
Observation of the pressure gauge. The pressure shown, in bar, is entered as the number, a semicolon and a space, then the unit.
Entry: 0.5; bar
